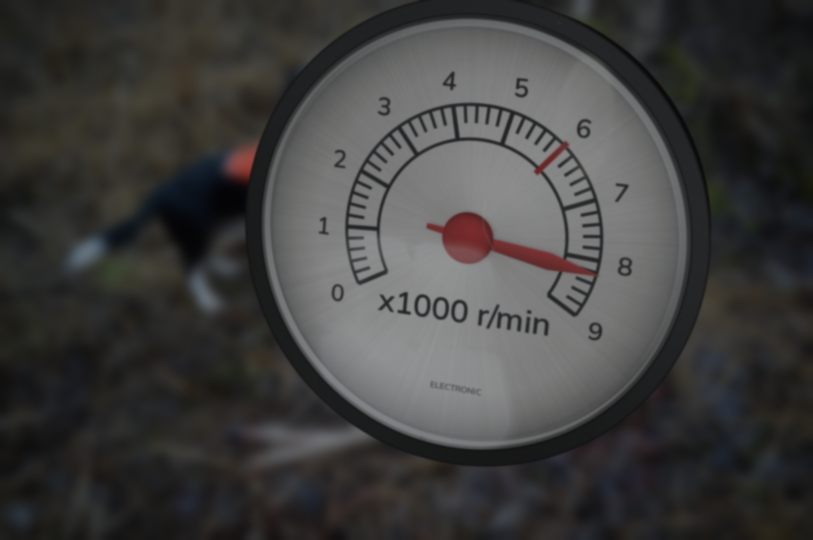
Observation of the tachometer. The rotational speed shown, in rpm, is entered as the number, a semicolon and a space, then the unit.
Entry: 8200; rpm
